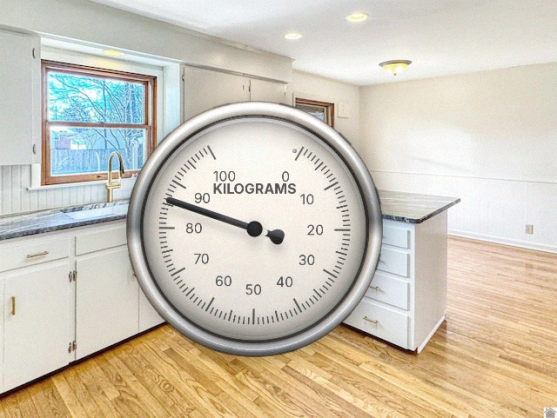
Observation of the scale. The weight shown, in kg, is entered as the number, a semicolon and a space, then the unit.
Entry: 86; kg
